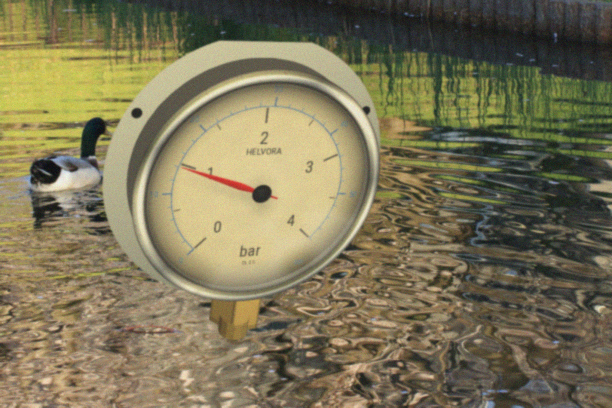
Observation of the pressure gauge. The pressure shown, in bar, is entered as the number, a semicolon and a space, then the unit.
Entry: 1; bar
